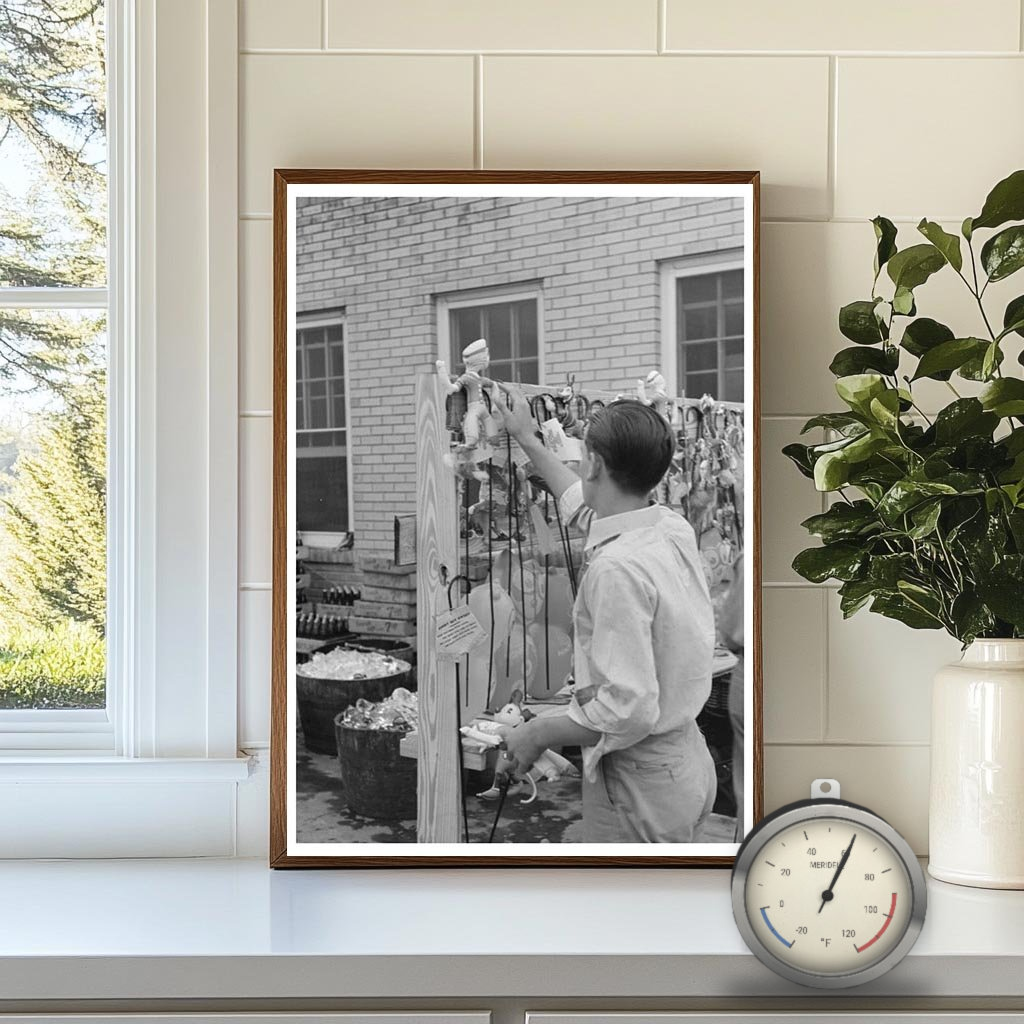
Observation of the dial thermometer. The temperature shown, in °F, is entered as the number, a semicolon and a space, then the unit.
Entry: 60; °F
